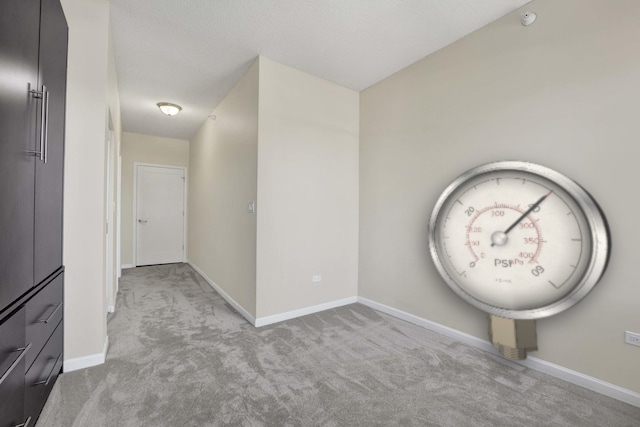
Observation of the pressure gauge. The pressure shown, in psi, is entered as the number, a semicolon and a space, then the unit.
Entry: 40; psi
